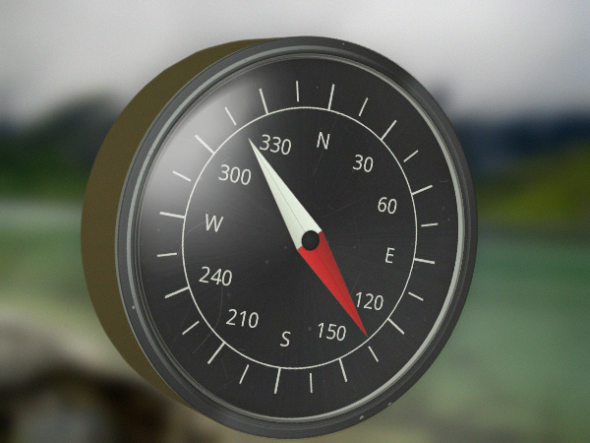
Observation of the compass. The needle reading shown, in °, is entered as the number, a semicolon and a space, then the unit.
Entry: 135; °
